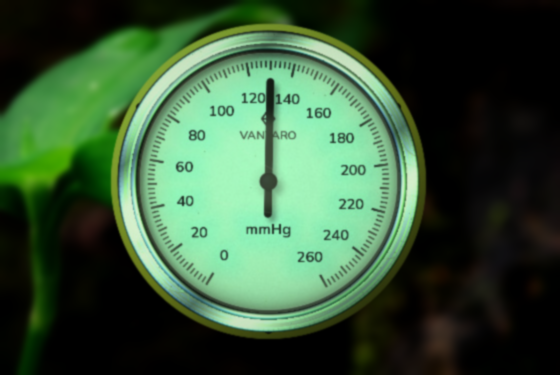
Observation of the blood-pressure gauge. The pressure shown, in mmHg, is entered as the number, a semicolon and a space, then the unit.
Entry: 130; mmHg
